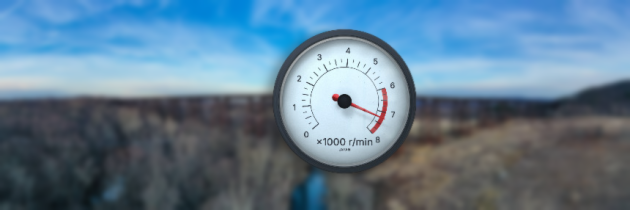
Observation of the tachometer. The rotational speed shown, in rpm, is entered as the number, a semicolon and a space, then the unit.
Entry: 7250; rpm
